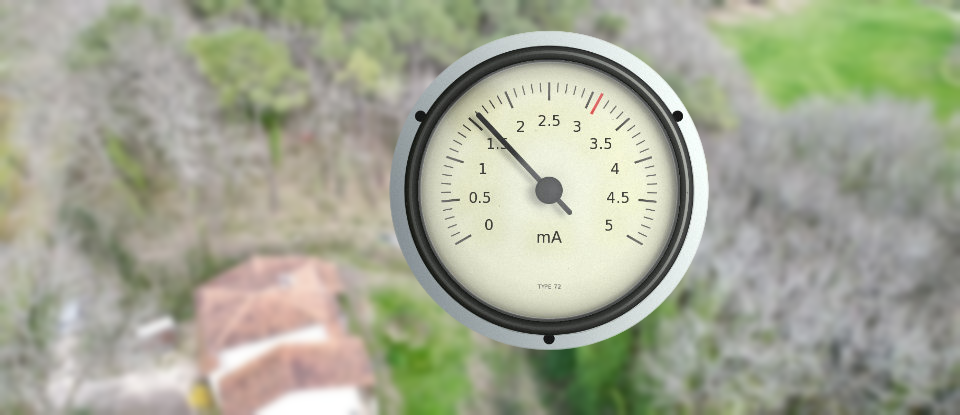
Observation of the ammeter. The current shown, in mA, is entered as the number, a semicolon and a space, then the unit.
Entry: 1.6; mA
